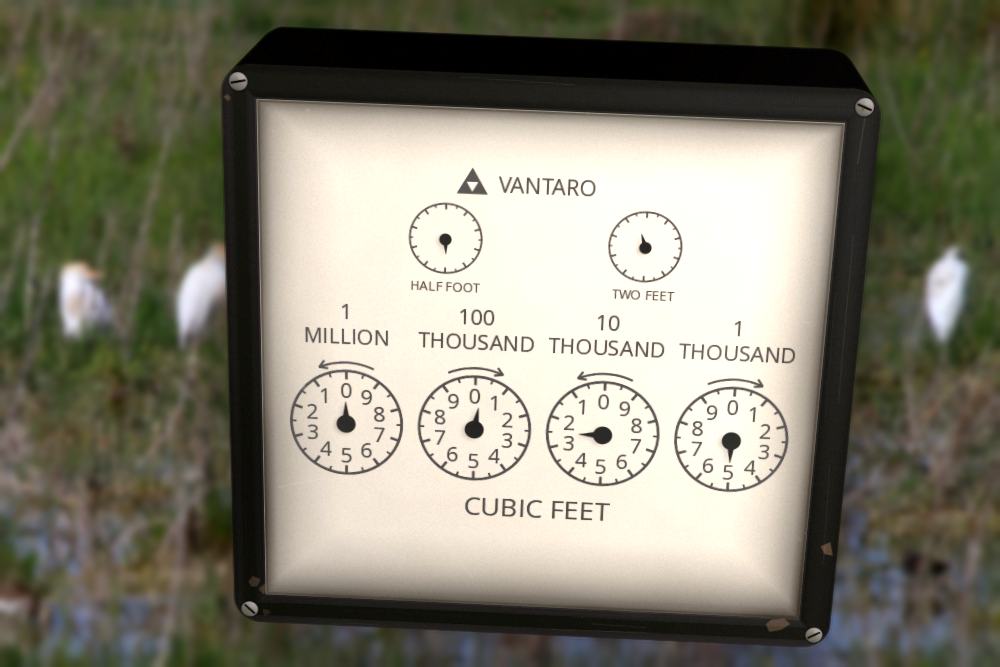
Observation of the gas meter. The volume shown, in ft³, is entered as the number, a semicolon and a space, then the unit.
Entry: 2500; ft³
